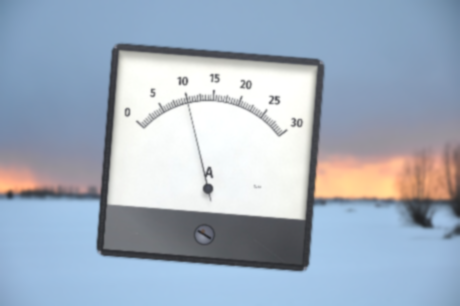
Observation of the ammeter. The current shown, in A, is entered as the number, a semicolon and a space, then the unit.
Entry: 10; A
